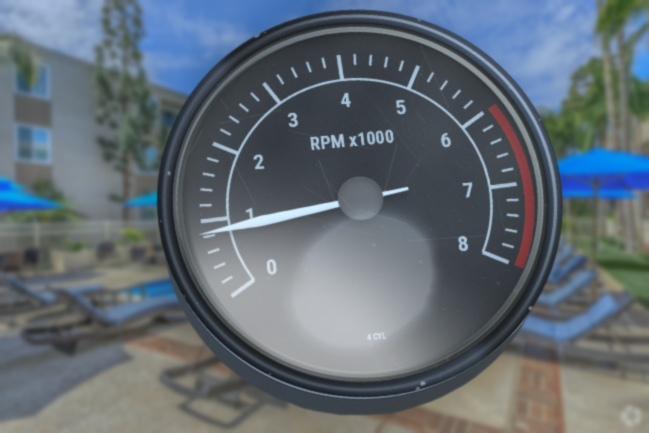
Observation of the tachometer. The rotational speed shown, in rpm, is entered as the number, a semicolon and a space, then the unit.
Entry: 800; rpm
